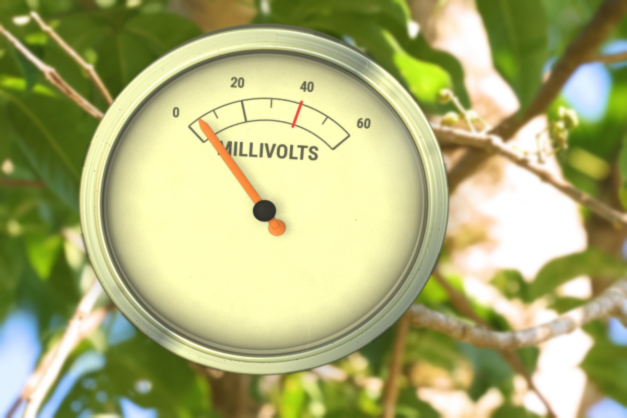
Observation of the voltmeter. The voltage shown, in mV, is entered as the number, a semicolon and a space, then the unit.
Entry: 5; mV
